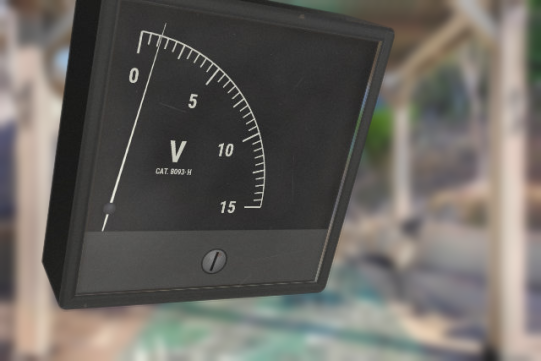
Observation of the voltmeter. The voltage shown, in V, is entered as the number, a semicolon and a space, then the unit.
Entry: 1; V
